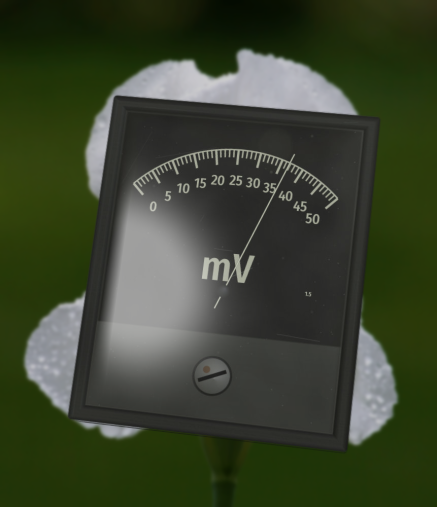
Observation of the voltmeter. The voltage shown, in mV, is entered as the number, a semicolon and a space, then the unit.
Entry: 37; mV
